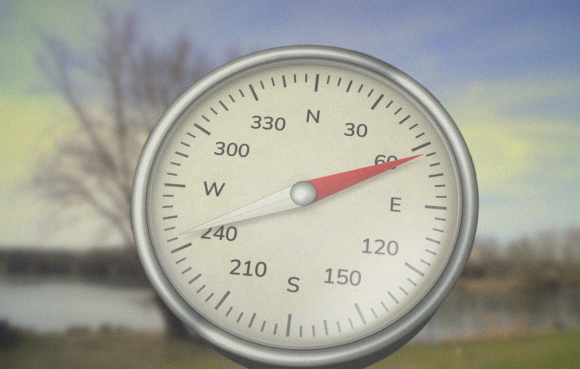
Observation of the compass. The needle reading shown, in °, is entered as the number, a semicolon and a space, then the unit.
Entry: 65; °
